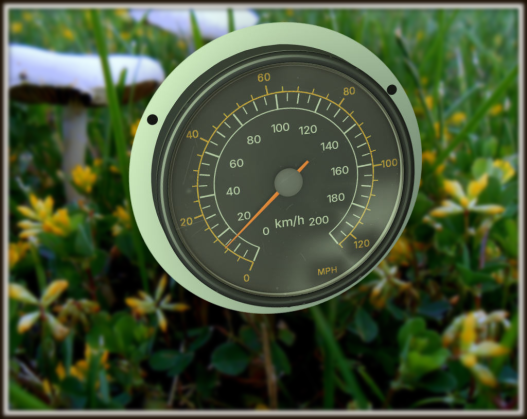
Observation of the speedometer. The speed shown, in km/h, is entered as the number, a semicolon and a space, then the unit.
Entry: 15; km/h
